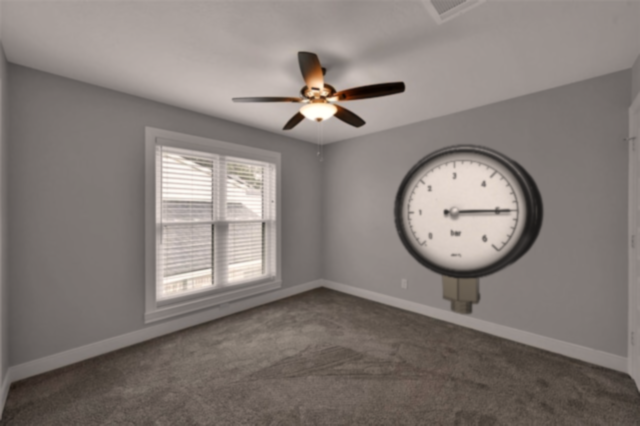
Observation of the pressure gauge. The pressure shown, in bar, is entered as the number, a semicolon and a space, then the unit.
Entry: 5; bar
